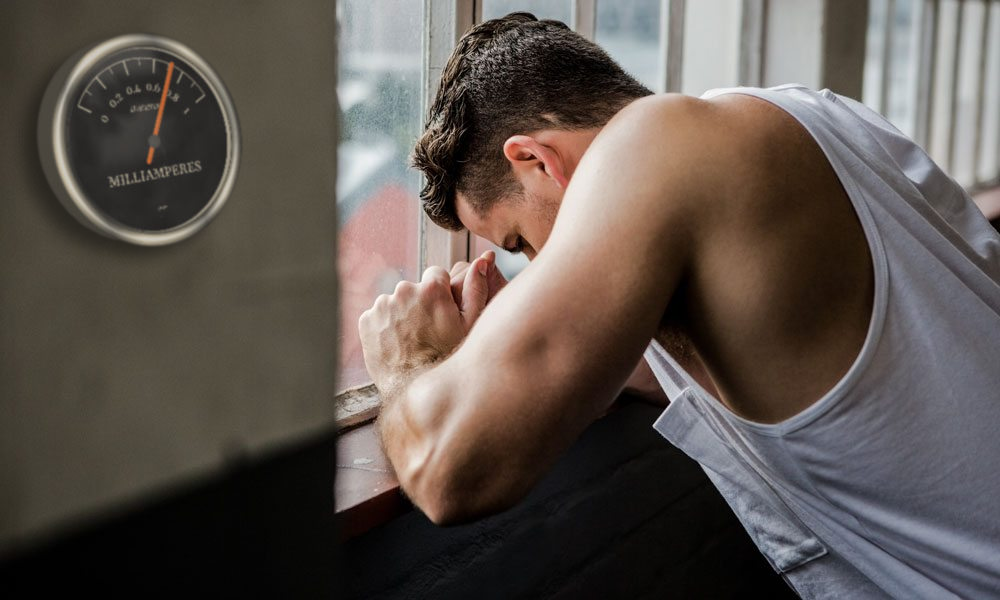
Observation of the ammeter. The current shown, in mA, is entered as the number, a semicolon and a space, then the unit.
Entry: 0.7; mA
